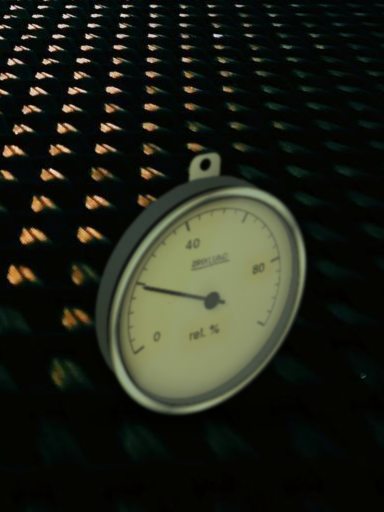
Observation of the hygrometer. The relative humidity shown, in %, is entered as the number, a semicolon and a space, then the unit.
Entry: 20; %
